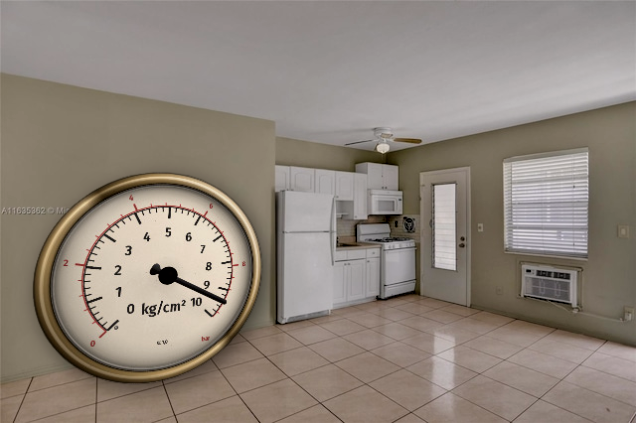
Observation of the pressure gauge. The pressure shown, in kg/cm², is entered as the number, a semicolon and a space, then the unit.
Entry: 9.4; kg/cm²
